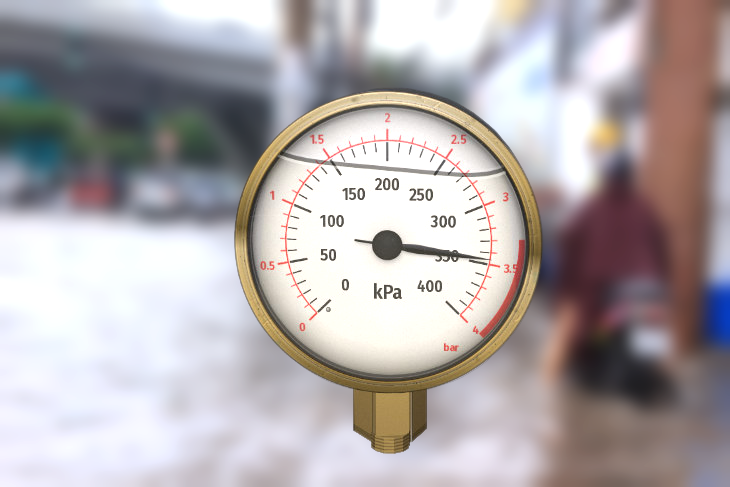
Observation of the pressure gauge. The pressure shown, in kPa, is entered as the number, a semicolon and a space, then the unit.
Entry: 345; kPa
